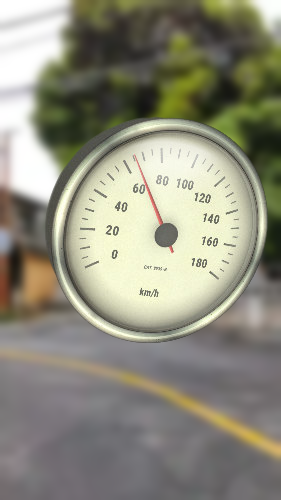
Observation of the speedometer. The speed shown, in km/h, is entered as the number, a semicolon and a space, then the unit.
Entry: 65; km/h
